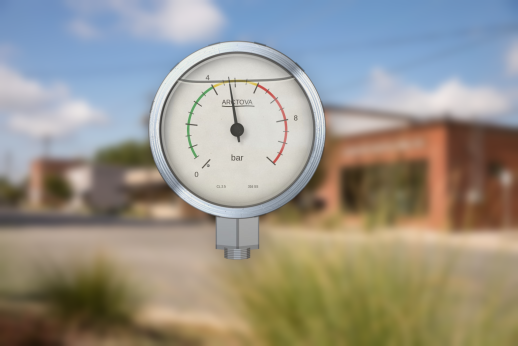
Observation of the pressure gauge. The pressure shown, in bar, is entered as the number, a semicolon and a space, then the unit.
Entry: 4.75; bar
